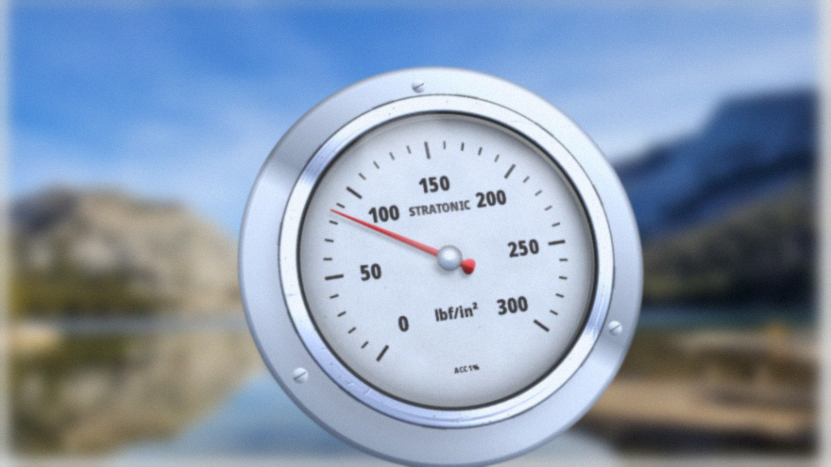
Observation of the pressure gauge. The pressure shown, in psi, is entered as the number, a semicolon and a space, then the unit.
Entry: 85; psi
